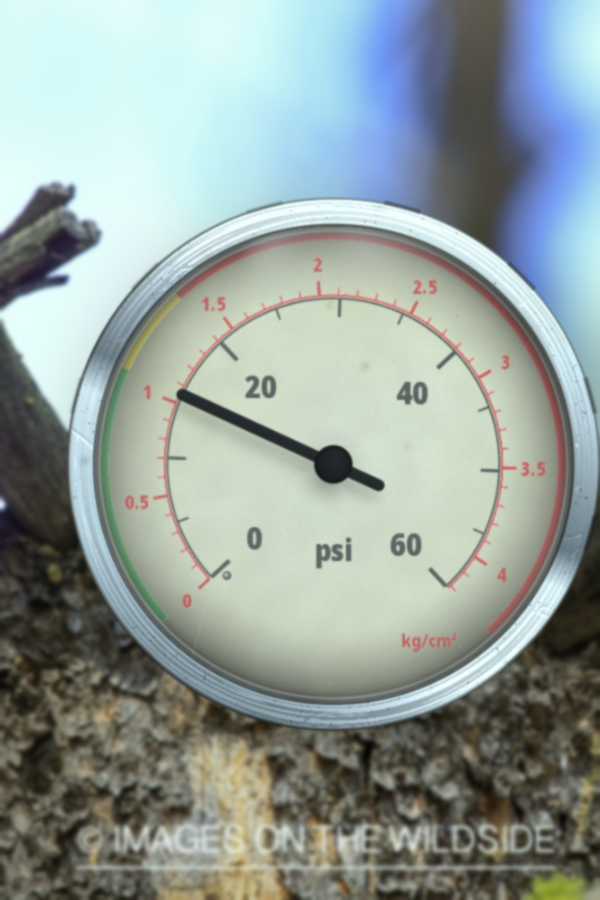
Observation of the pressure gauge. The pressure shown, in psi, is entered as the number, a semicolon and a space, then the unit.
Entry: 15; psi
